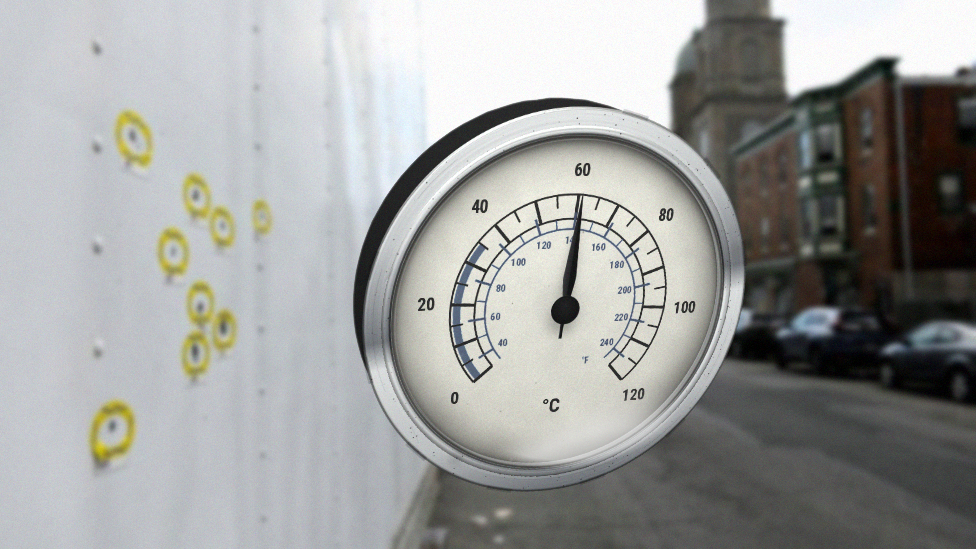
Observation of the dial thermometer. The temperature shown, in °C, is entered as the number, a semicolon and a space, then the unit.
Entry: 60; °C
